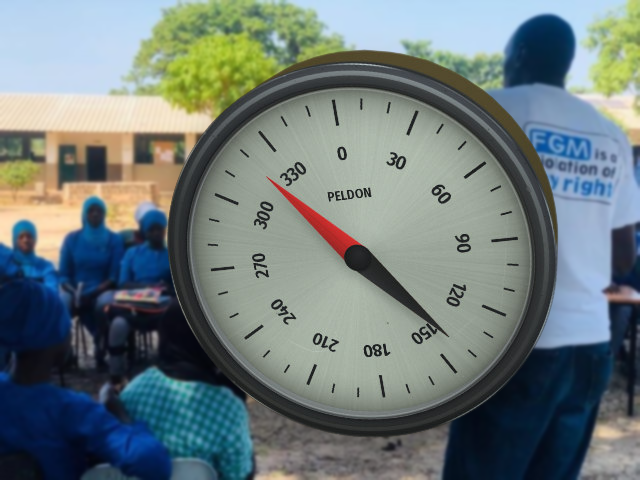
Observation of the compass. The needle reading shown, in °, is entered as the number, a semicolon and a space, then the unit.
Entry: 320; °
